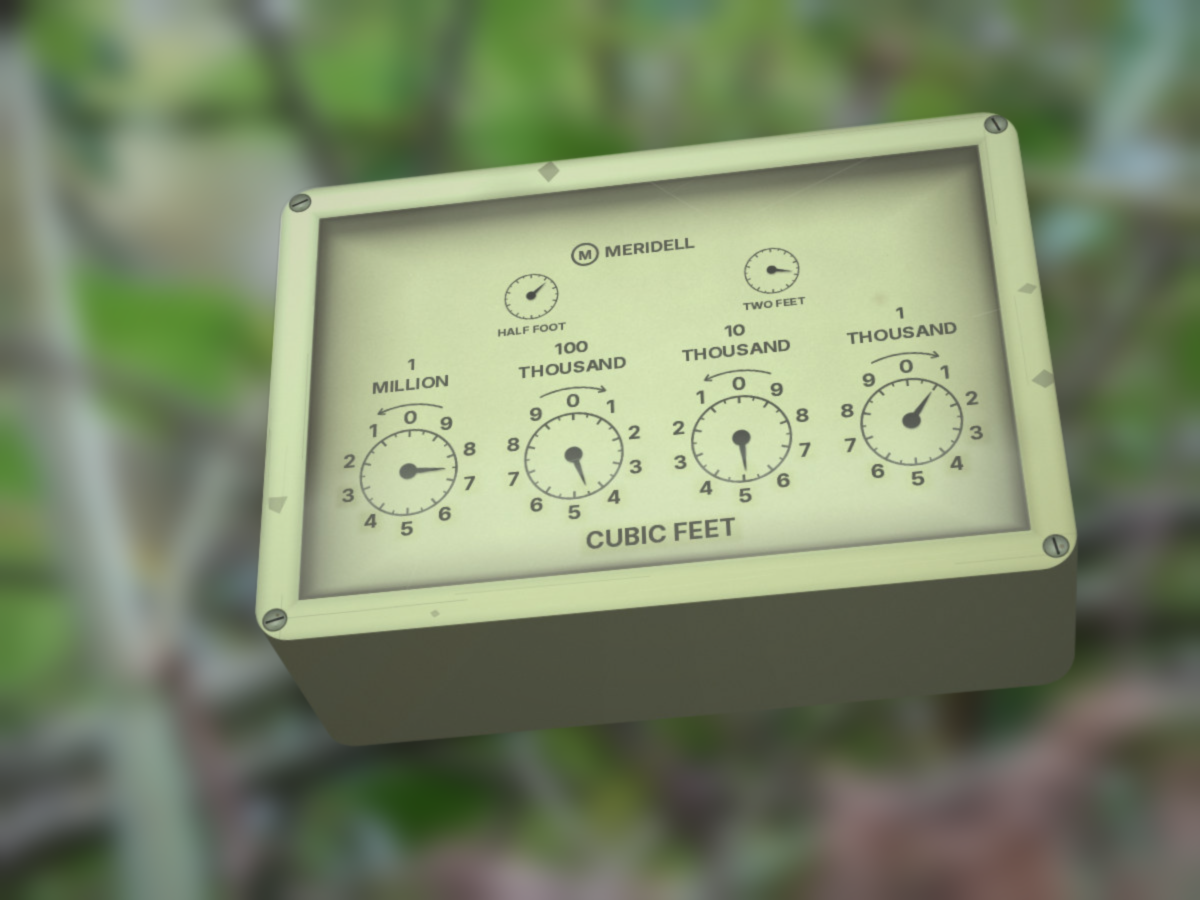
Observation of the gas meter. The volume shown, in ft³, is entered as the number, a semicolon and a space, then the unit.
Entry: 745100; ft³
